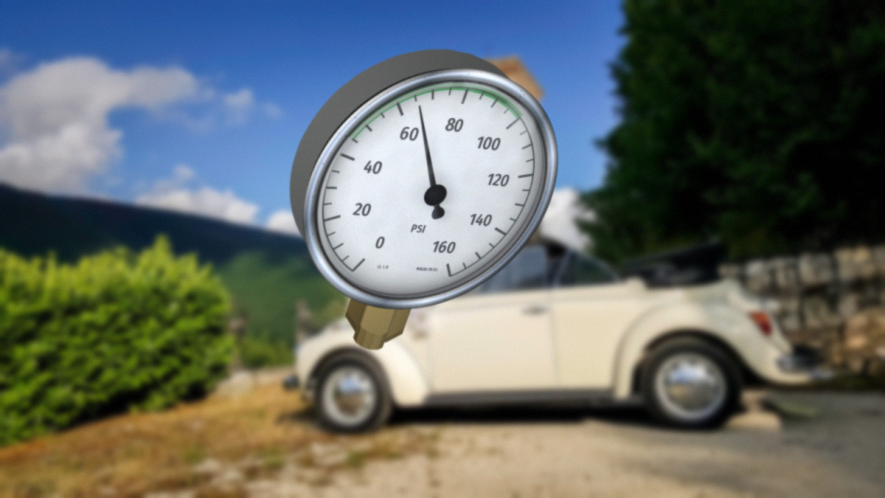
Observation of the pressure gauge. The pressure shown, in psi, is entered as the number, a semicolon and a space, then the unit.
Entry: 65; psi
